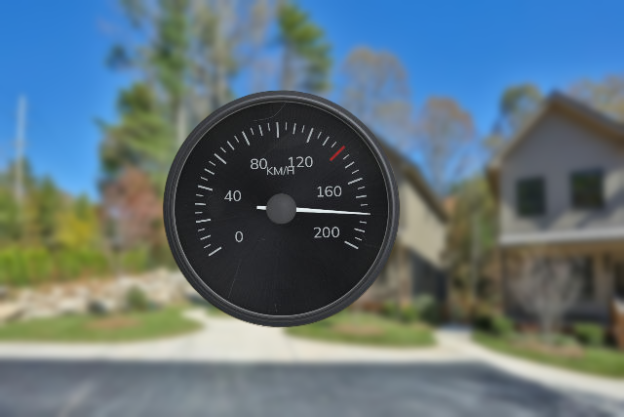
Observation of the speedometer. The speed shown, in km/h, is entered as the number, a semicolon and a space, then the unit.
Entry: 180; km/h
